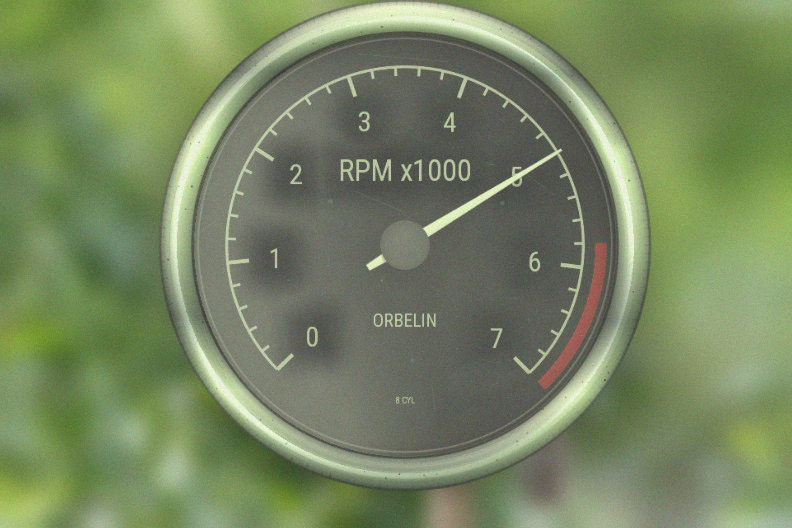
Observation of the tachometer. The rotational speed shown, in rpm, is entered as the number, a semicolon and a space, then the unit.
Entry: 5000; rpm
